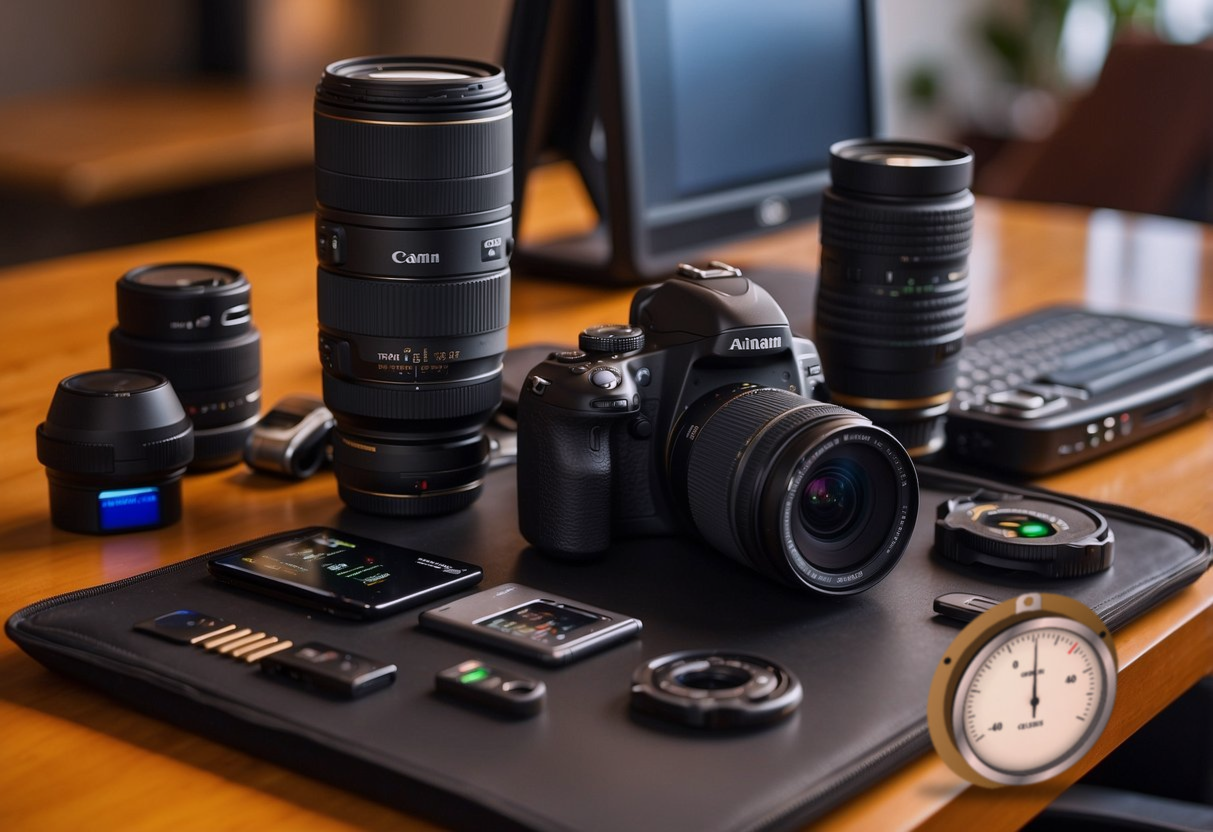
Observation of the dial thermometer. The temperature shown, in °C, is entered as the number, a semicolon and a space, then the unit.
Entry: 10; °C
